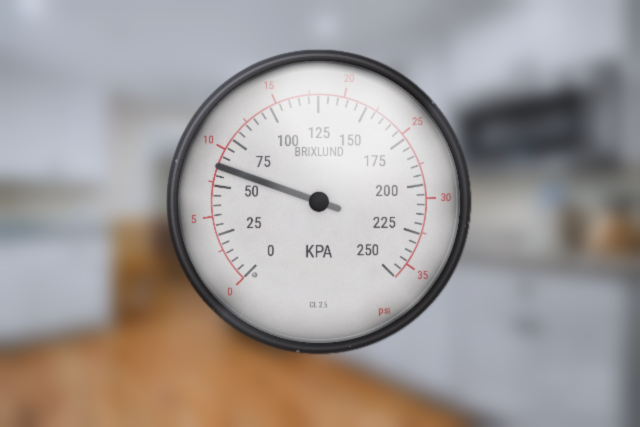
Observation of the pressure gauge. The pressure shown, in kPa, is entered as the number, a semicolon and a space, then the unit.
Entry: 60; kPa
